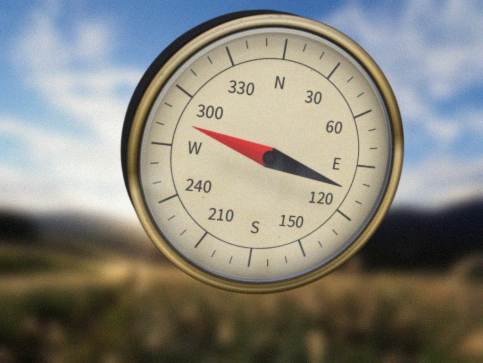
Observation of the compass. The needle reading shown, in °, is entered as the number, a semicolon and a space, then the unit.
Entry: 285; °
